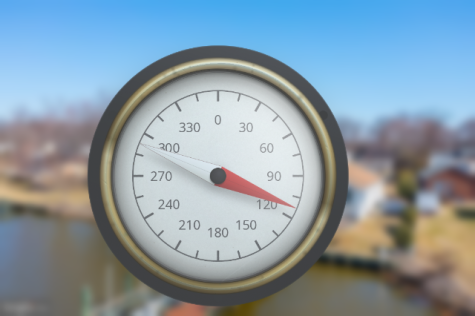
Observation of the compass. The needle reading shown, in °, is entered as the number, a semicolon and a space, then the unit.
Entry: 112.5; °
